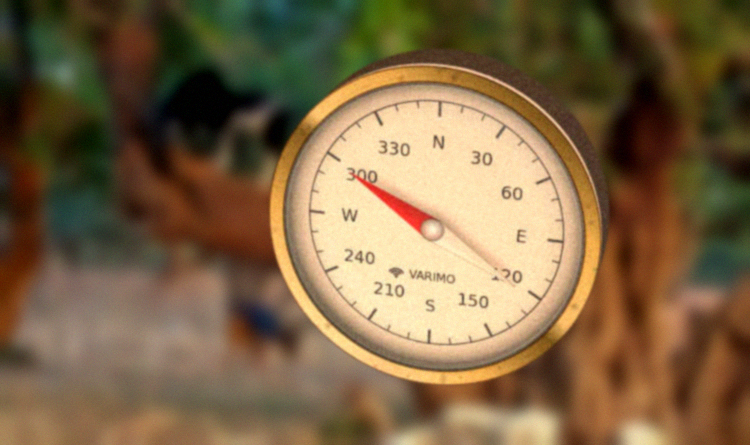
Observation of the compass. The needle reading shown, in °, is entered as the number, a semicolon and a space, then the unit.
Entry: 300; °
